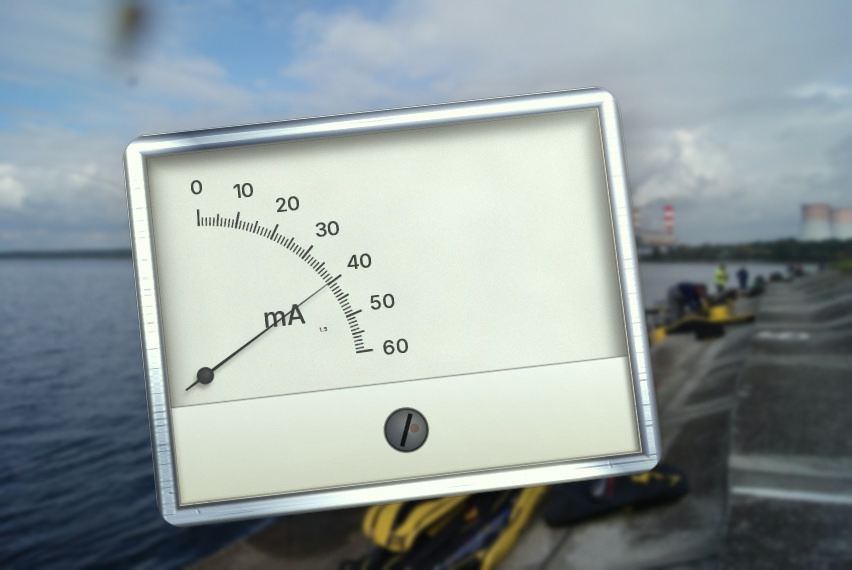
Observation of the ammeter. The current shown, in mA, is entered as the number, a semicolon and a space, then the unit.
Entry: 40; mA
